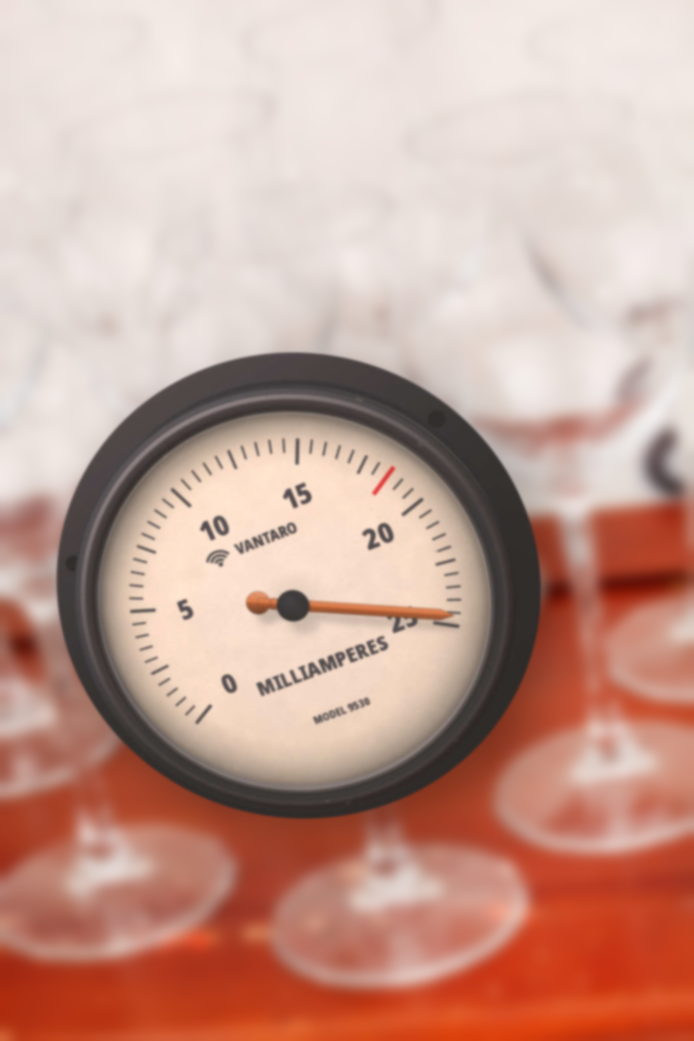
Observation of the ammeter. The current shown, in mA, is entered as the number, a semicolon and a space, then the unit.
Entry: 24.5; mA
